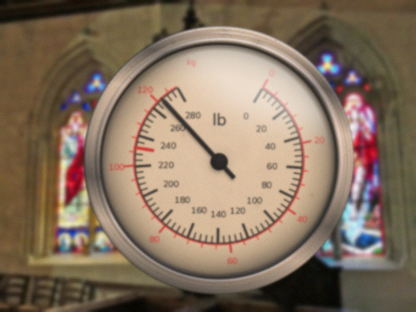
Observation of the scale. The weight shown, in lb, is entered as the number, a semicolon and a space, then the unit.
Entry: 268; lb
